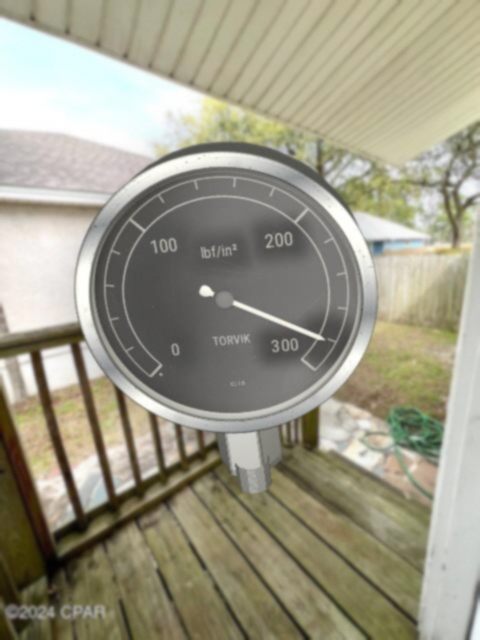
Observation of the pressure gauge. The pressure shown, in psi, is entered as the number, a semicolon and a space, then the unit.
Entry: 280; psi
